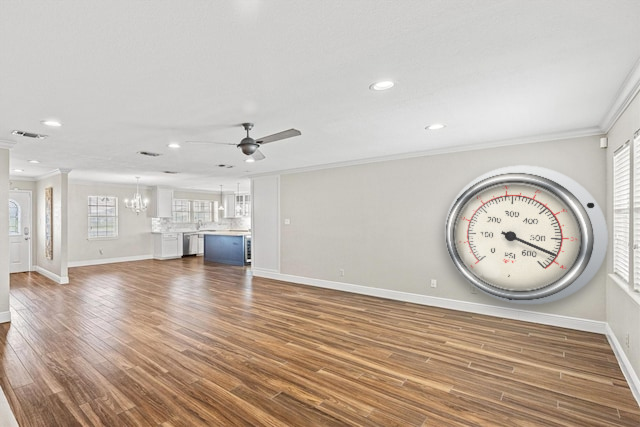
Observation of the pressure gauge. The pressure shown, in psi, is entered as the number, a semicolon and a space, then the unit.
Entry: 550; psi
